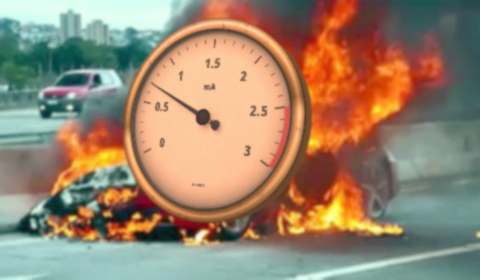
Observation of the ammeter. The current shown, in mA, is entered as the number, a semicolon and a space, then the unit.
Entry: 0.7; mA
